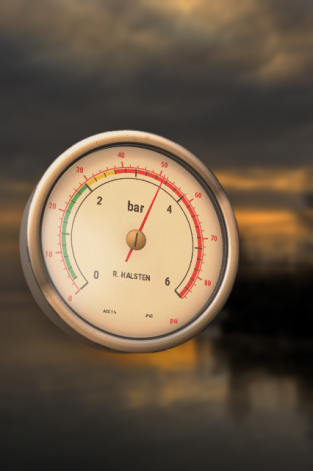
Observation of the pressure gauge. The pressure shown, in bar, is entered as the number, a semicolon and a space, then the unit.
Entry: 3.5; bar
